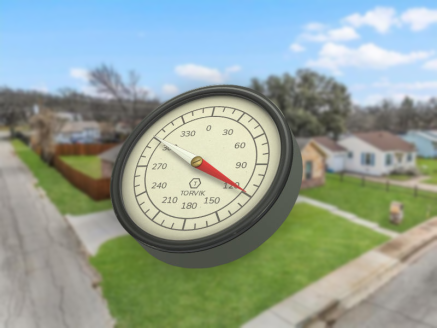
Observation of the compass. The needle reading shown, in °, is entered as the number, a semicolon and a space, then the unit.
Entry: 120; °
